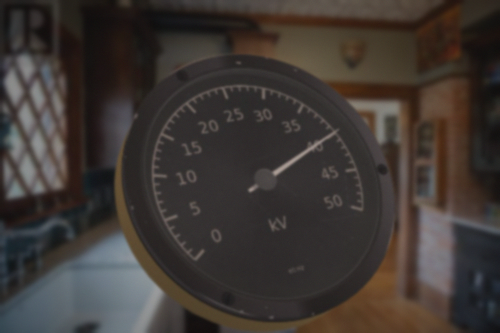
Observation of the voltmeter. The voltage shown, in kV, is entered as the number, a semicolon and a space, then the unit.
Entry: 40; kV
